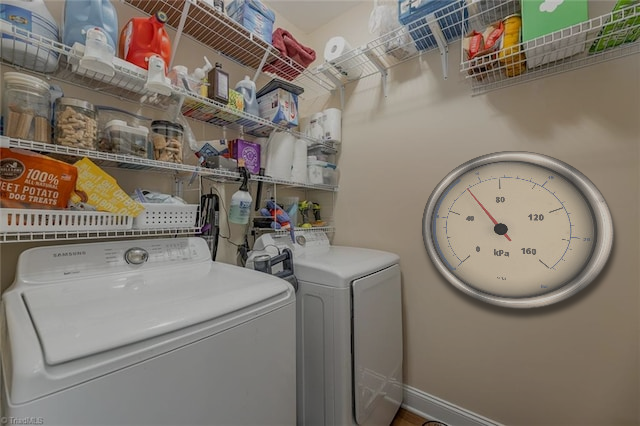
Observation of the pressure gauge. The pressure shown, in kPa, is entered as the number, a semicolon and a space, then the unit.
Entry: 60; kPa
